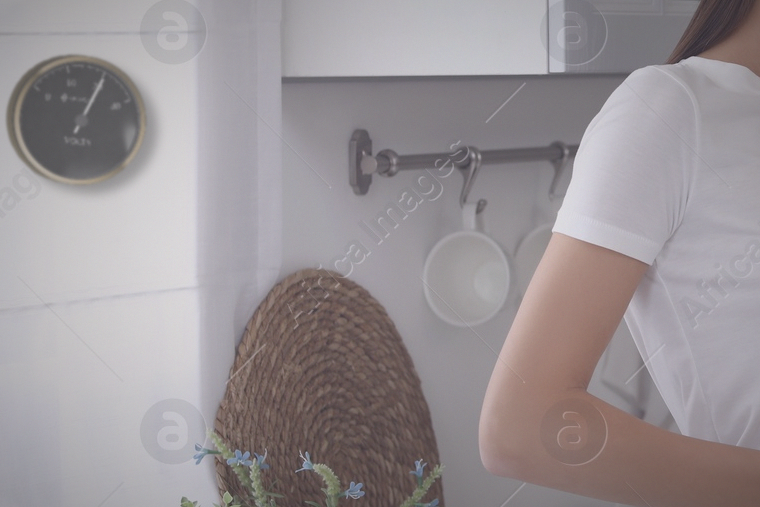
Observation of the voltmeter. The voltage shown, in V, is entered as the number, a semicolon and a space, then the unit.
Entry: 20; V
